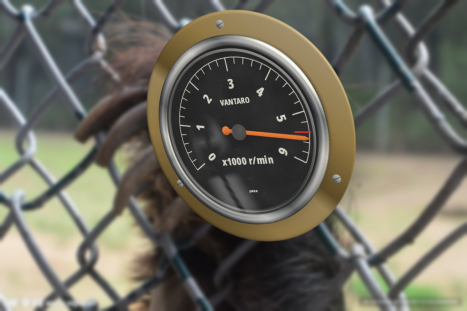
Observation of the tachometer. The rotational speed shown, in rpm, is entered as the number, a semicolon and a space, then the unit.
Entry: 5500; rpm
